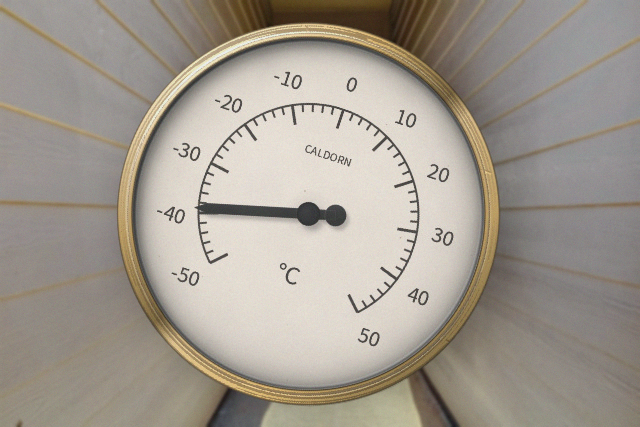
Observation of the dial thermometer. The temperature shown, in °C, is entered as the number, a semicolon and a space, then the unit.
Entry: -39; °C
